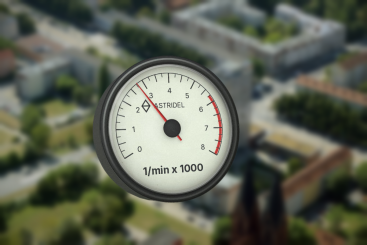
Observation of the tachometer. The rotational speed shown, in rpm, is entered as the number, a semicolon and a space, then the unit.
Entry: 2750; rpm
